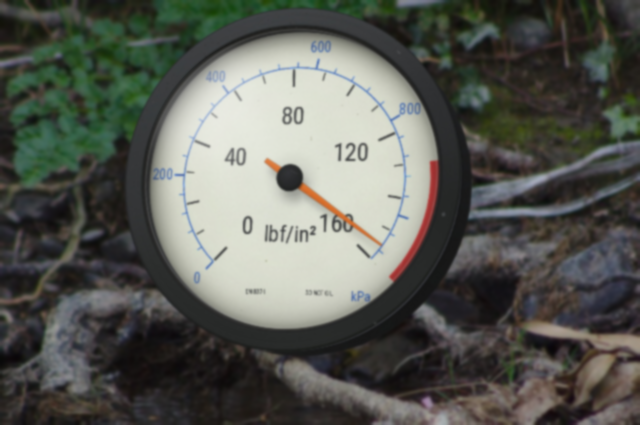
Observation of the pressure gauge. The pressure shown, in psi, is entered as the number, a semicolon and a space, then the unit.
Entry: 155; psi
